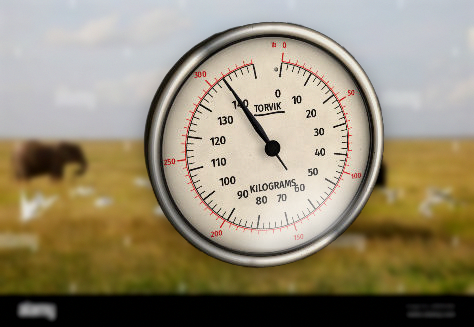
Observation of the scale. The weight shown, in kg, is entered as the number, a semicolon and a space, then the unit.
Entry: 140; kg
